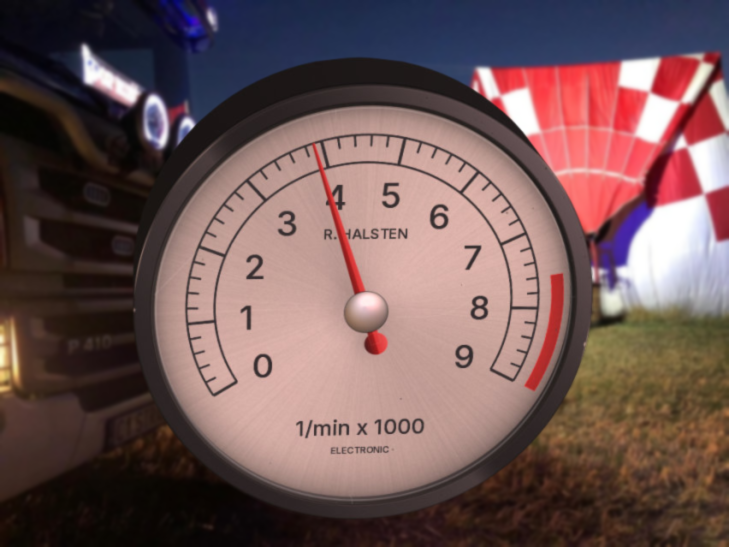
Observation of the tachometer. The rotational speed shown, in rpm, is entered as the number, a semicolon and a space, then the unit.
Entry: 3900; rpm
